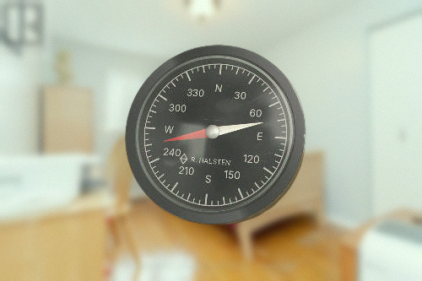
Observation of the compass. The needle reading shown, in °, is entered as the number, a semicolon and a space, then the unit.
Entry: 255; °
